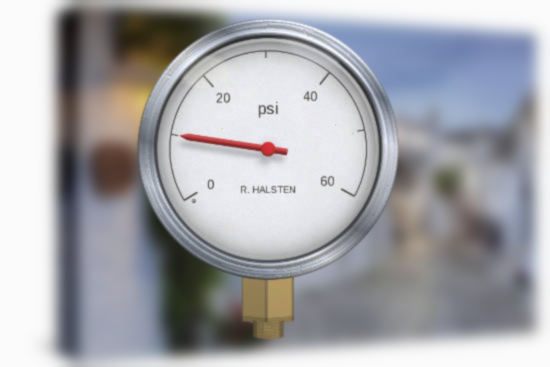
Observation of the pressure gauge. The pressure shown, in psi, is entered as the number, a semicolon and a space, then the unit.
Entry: 10; psi
